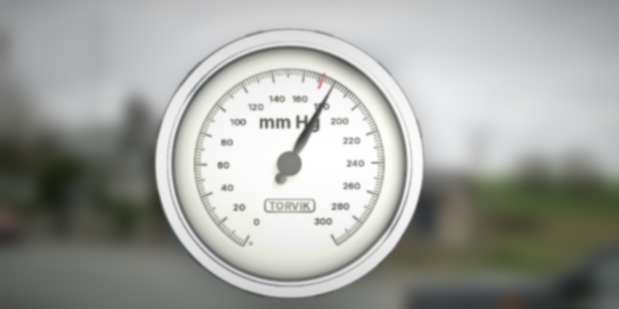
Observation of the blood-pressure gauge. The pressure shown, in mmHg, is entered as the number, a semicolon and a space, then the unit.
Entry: 180; mmHg
